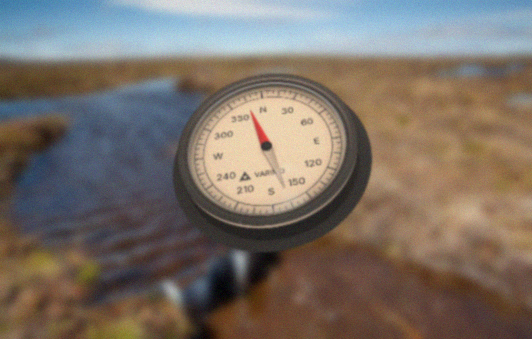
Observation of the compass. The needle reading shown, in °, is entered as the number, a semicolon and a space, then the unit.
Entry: 345; °
